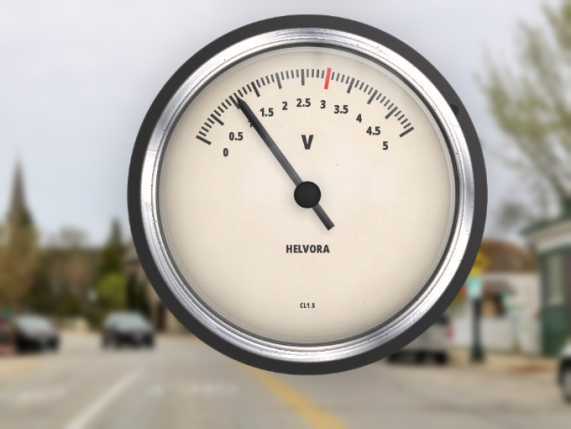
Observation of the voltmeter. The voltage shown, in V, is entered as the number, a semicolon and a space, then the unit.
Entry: 1.1; V
